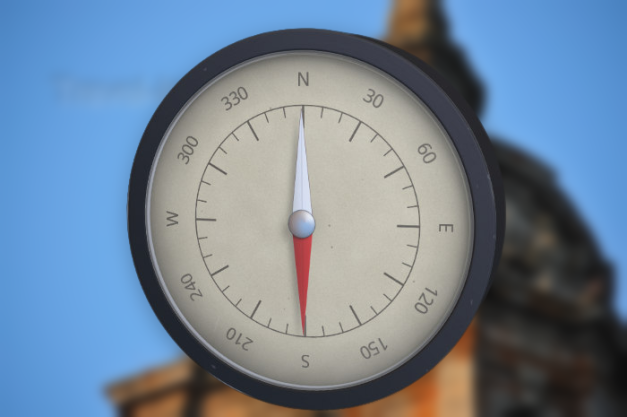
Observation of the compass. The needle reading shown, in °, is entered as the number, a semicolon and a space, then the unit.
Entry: 180; °
